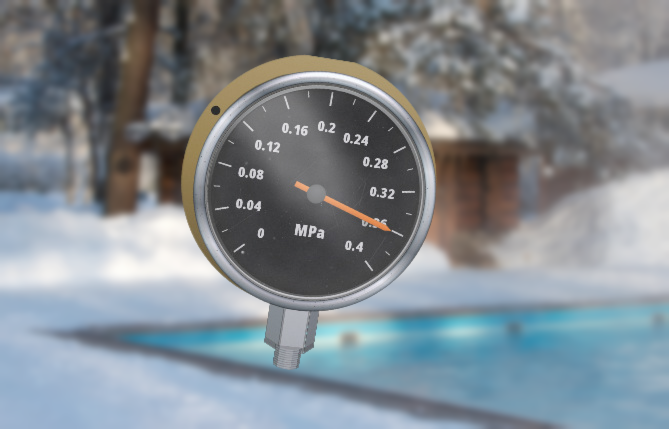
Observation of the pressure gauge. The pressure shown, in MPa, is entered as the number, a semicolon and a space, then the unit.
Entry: 0.36; MPa
